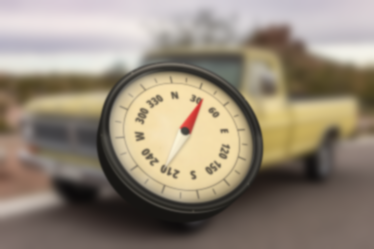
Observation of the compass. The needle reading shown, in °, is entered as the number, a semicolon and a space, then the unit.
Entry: 37.5; °
